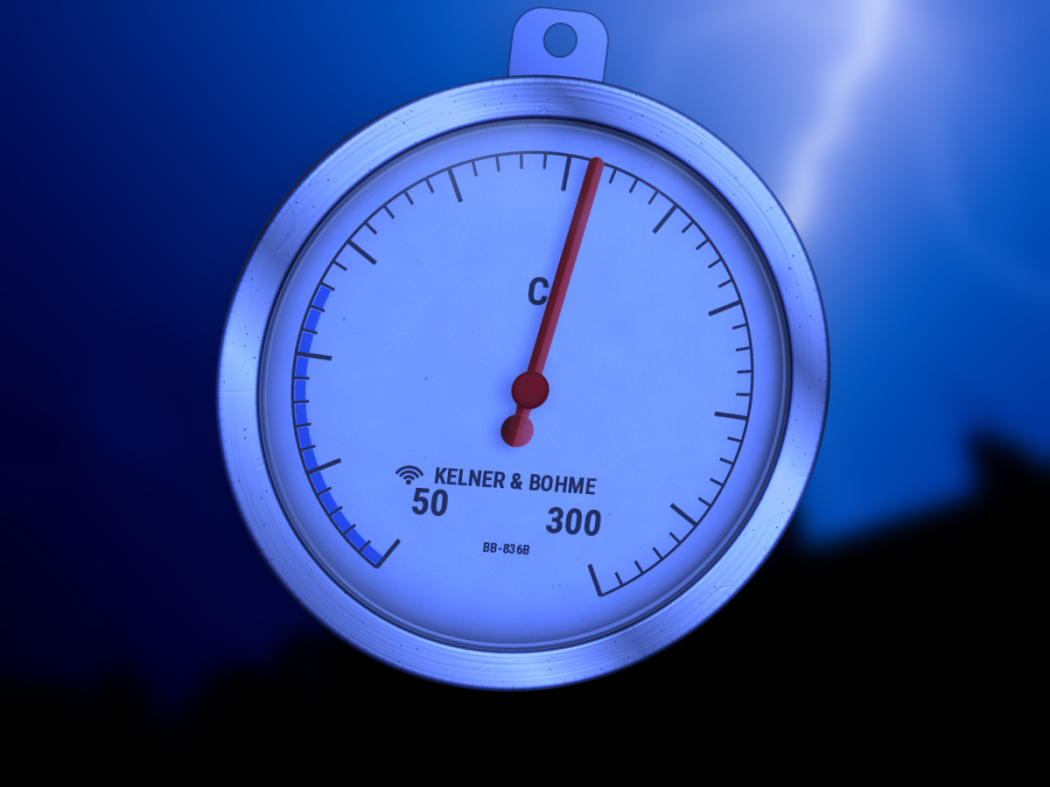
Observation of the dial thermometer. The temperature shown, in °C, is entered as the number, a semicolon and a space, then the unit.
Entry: 180; °C
